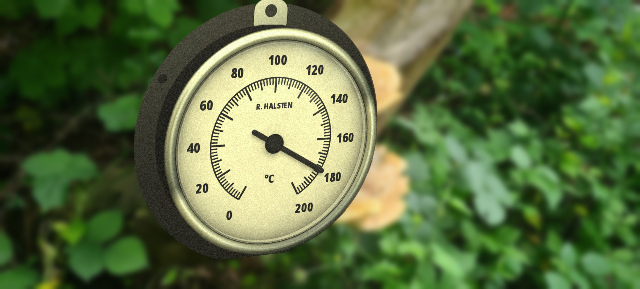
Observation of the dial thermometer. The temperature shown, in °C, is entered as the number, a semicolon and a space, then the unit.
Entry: 180; °C
